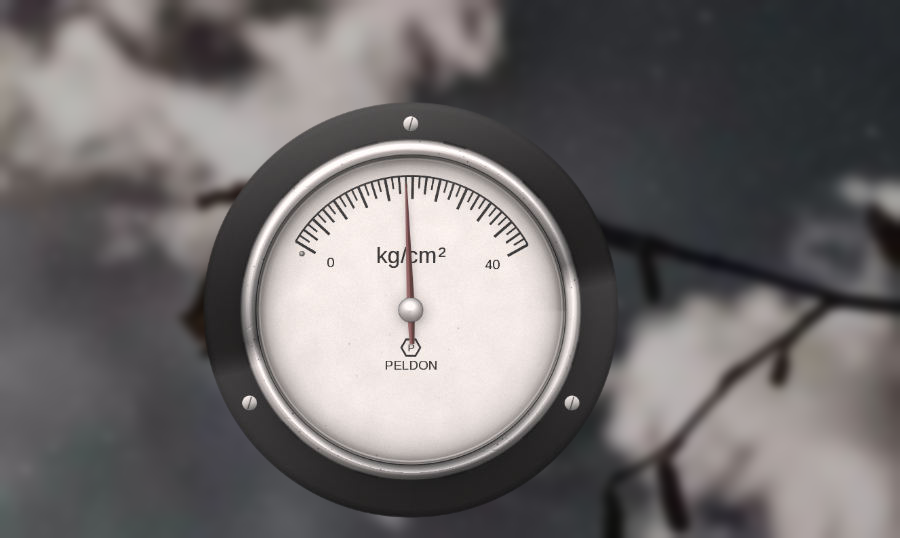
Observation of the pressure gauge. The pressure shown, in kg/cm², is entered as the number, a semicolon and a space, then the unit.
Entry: 19; kg/cm²
